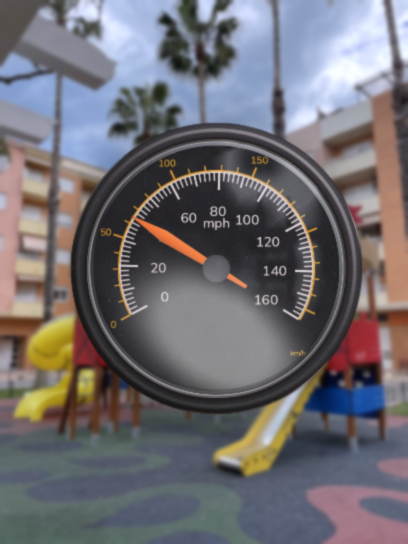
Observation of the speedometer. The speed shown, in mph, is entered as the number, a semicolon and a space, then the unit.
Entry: 40; mph
